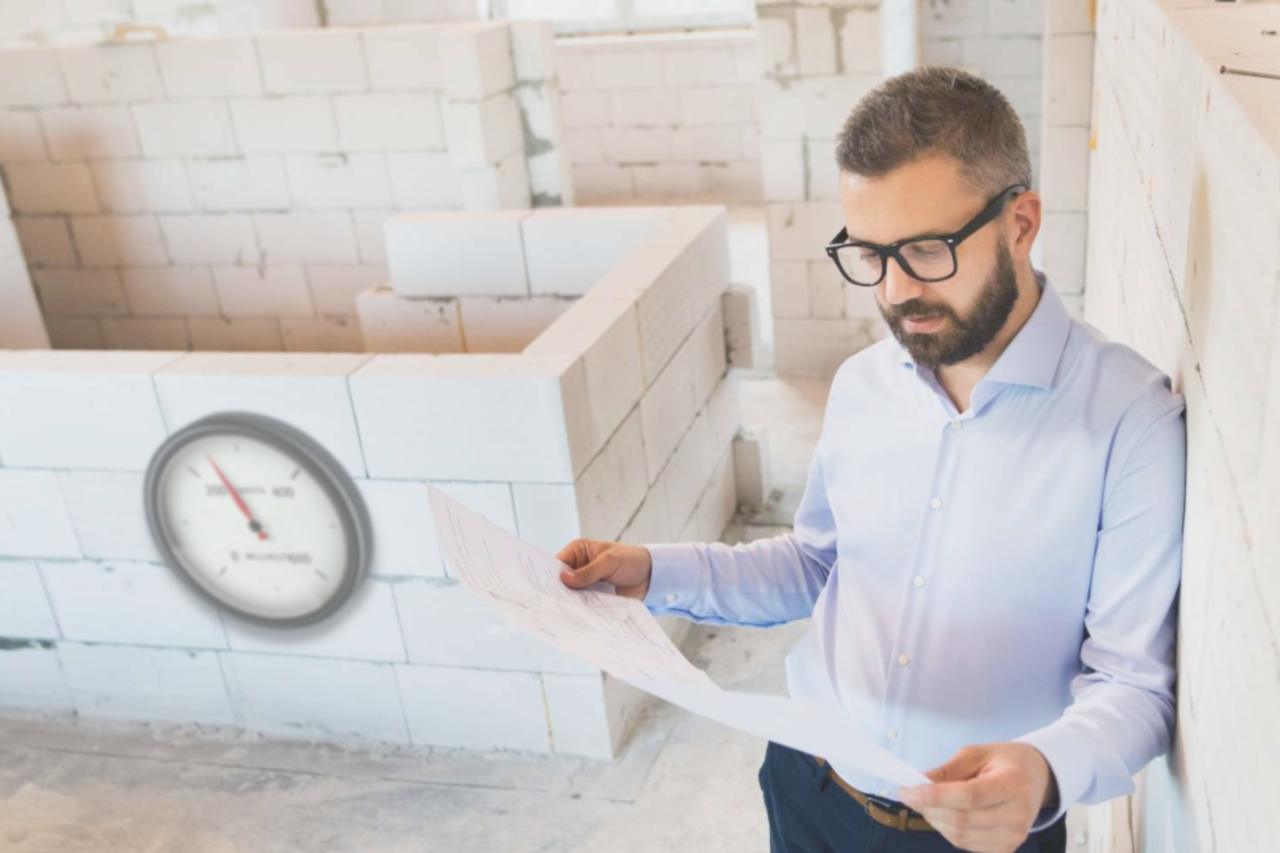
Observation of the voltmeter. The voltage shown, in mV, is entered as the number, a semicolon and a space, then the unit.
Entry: 250; mV
